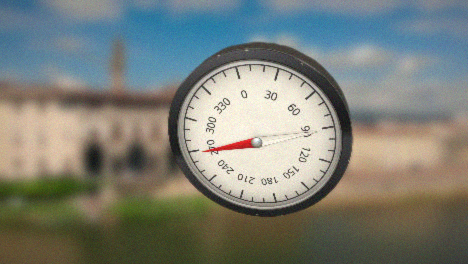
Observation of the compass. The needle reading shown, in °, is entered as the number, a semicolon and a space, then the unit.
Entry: 270; °
